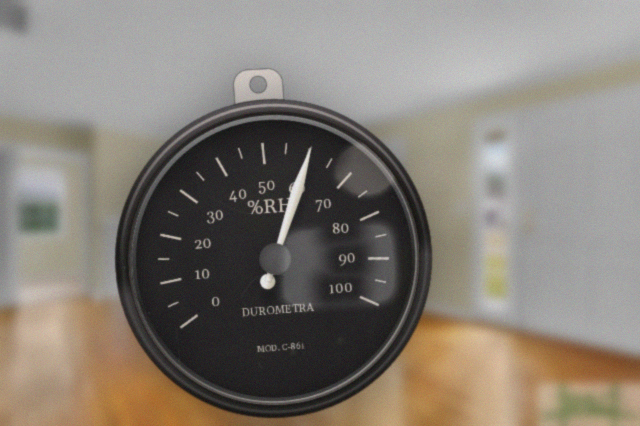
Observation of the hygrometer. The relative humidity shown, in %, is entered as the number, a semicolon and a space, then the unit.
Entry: 60; %
